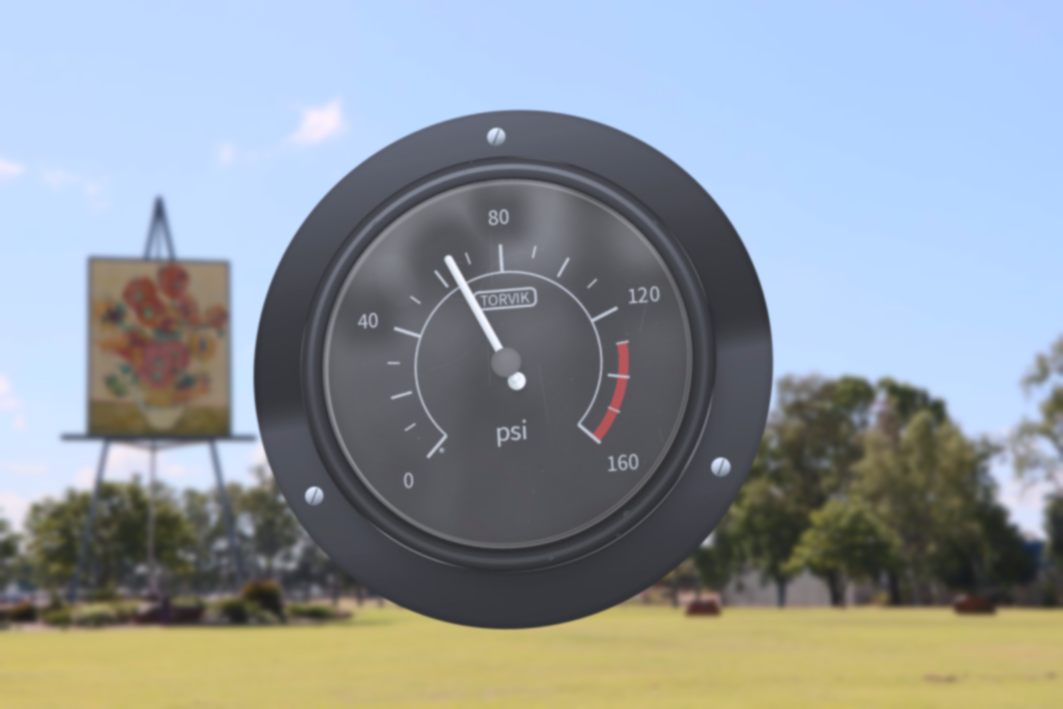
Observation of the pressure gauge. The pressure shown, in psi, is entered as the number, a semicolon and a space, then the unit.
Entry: 65; psi
